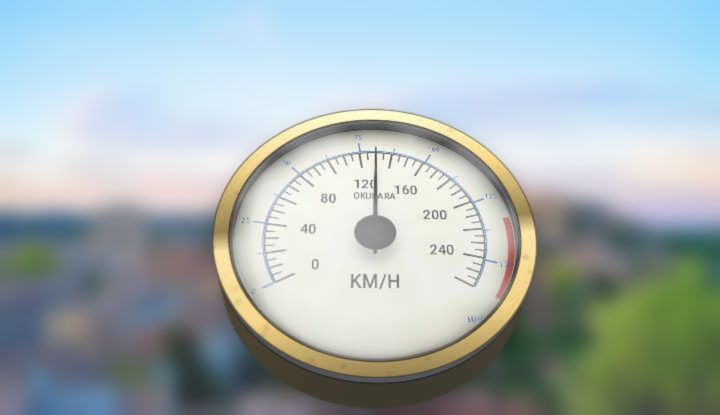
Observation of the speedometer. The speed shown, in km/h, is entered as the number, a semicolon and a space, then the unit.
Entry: 130; km/h
